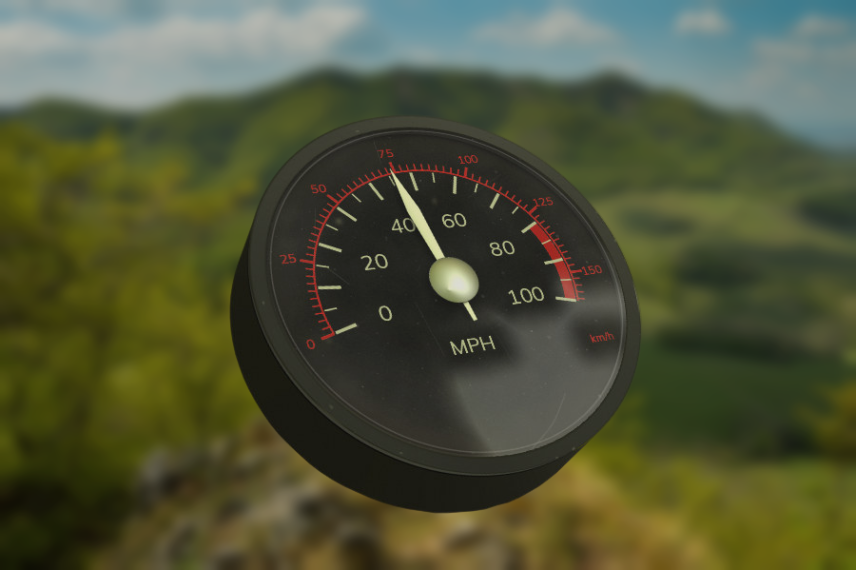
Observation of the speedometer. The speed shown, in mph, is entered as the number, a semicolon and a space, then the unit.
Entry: 45; mph
